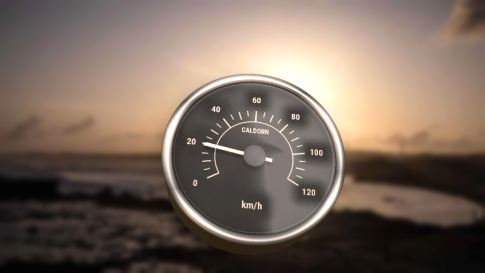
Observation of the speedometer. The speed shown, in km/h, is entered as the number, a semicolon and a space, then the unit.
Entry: 20; km/h
